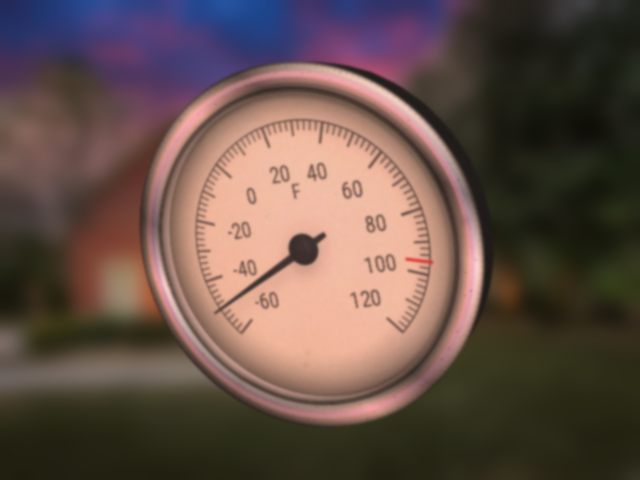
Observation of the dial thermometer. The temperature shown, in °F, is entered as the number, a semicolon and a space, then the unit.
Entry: -50; °F
